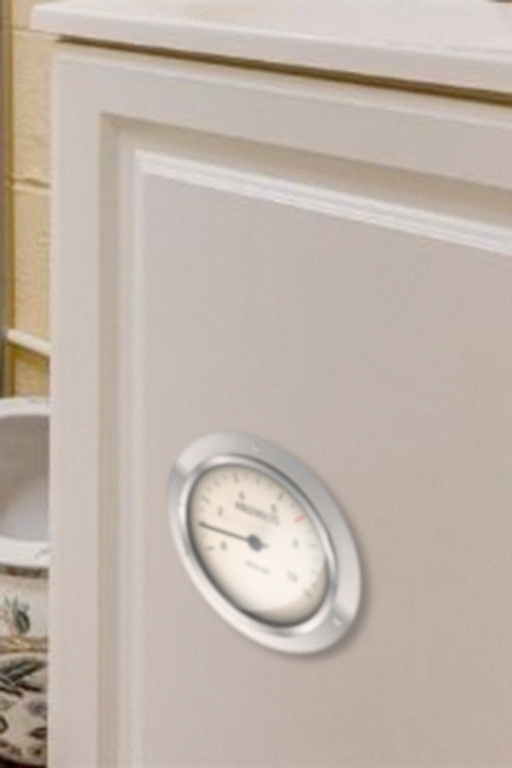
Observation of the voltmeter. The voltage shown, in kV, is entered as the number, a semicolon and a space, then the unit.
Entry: 1; kV
